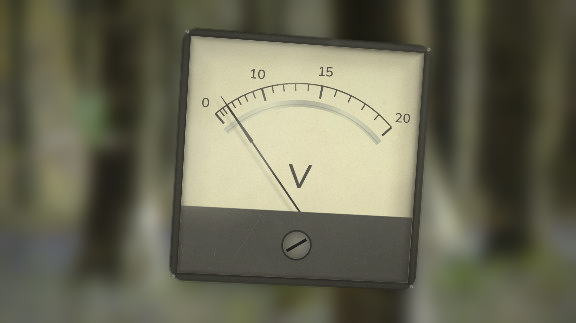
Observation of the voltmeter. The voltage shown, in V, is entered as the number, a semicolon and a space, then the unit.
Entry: 5; V
